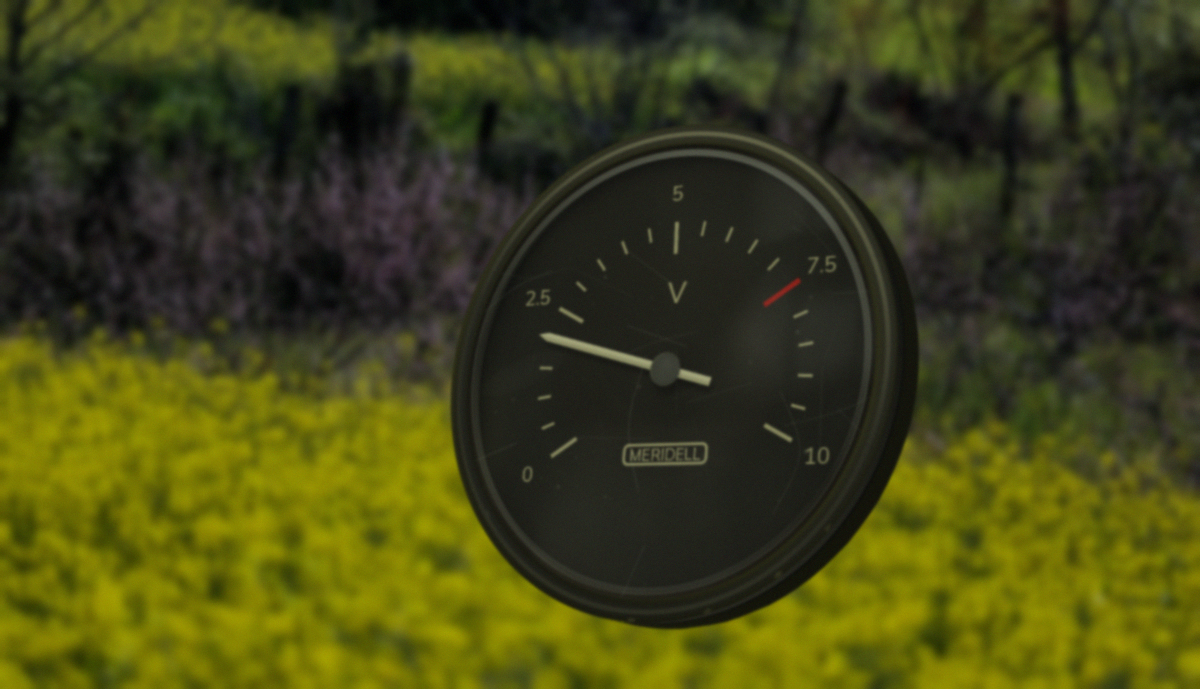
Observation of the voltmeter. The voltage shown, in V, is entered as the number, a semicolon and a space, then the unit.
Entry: 2; V
